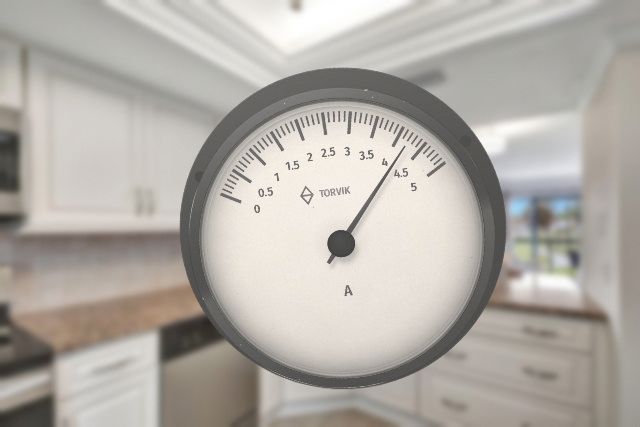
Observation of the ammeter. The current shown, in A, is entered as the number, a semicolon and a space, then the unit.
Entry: 4.2; A
